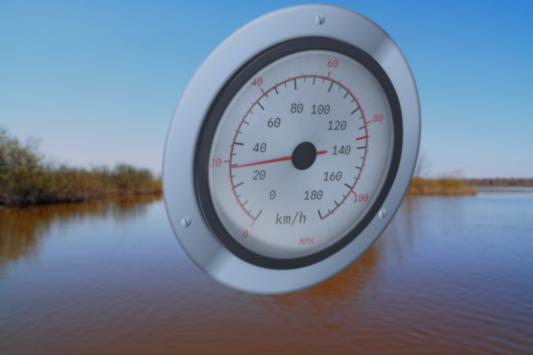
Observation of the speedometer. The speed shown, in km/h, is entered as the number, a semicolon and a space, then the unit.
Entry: 30; km/h
